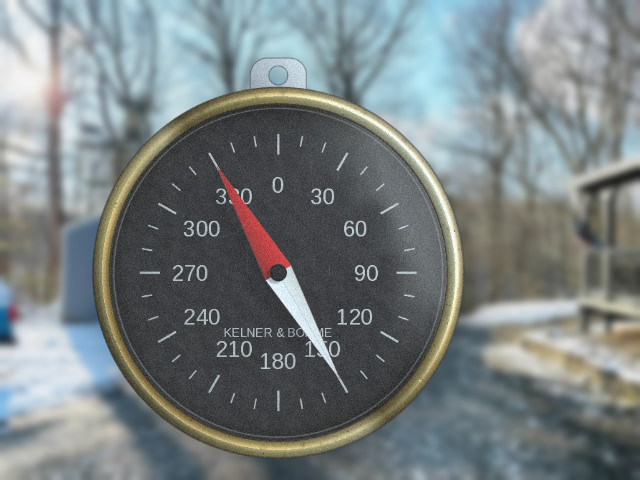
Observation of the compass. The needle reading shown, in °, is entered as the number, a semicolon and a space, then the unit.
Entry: 330; °
